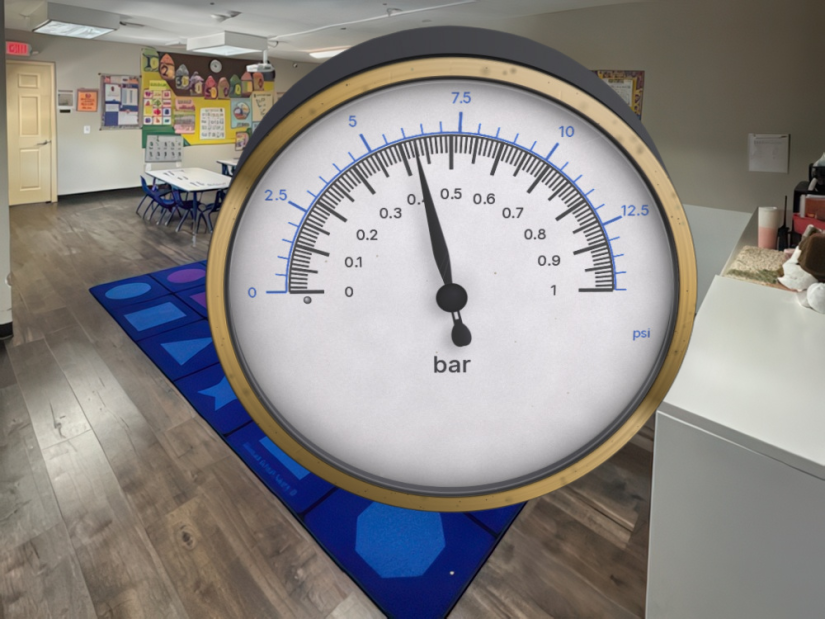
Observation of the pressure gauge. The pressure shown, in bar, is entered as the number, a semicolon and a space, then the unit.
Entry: 0.43; bar
